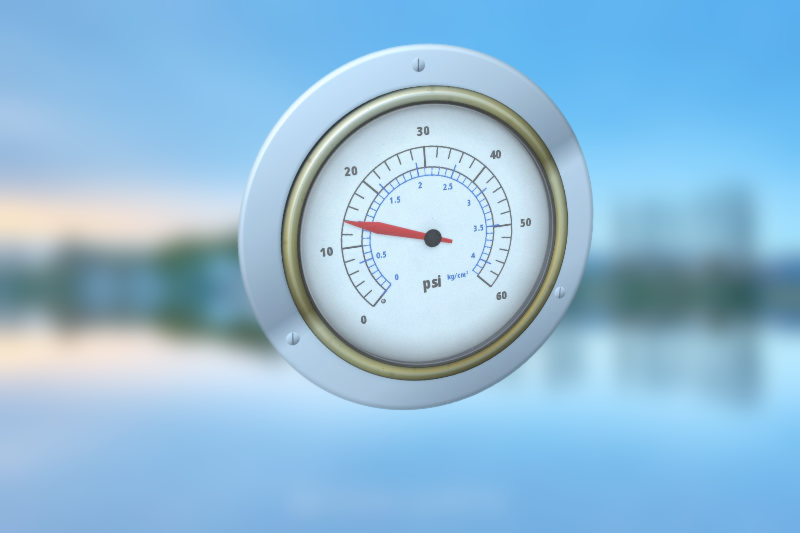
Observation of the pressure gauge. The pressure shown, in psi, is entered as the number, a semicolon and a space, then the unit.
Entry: 14; psi
